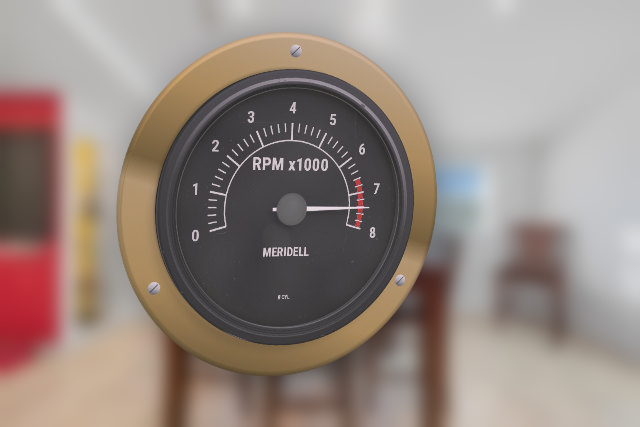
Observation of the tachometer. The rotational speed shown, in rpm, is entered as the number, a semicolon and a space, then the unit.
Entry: 7400; rpm
